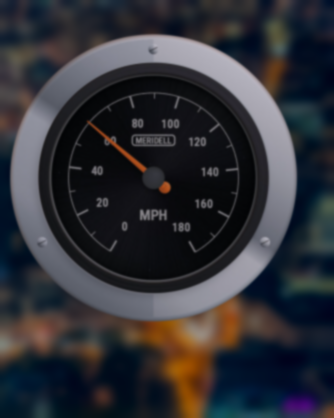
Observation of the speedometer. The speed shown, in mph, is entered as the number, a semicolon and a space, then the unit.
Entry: 60; mph
